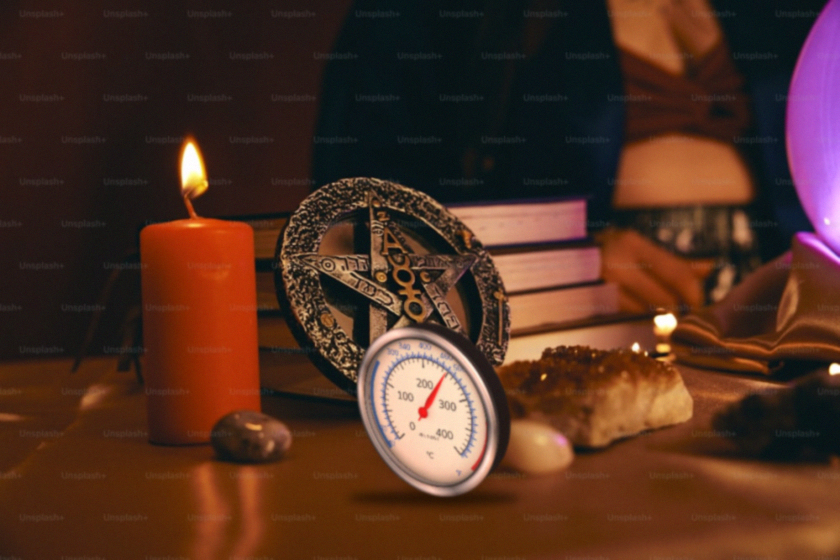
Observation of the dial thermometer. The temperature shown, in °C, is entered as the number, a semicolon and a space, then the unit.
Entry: 250; °C
